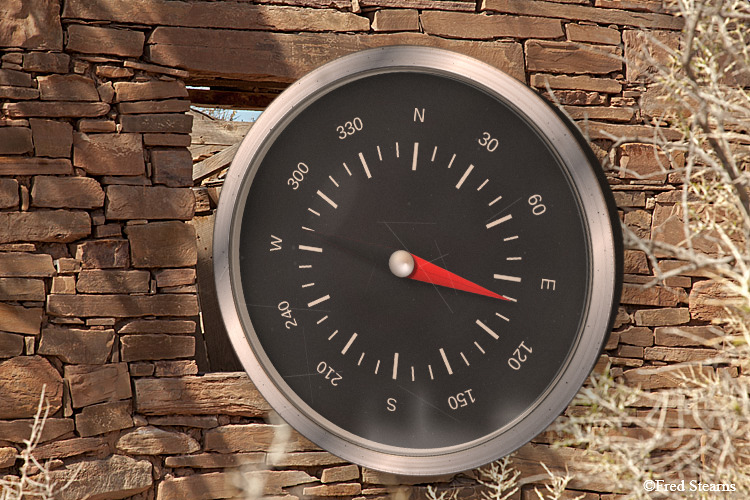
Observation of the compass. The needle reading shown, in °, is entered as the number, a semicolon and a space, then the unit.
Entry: 100; °
